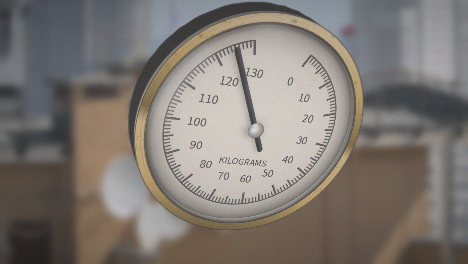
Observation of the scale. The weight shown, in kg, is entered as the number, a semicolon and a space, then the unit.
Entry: 125; kg
